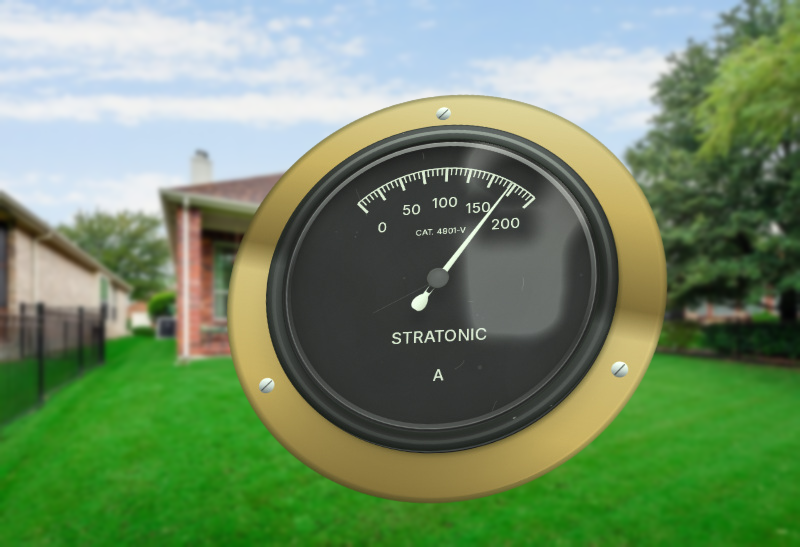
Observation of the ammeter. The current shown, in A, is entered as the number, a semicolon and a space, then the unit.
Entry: 175; A
